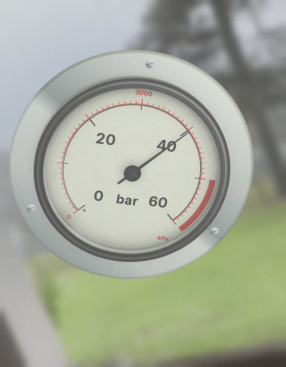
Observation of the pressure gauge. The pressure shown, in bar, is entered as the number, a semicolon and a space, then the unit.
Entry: 40; bar
